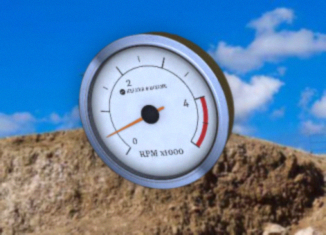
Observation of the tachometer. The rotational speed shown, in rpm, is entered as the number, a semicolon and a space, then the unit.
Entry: 500; rpm
